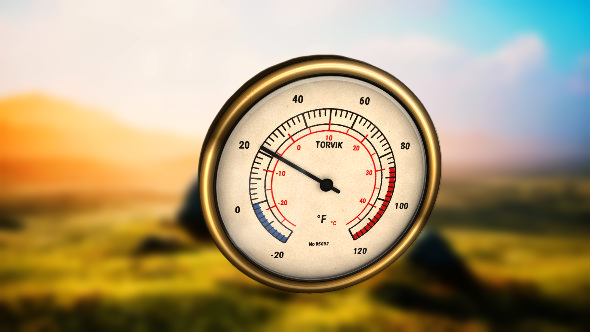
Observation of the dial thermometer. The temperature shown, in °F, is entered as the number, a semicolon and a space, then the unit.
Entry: 22; °F
